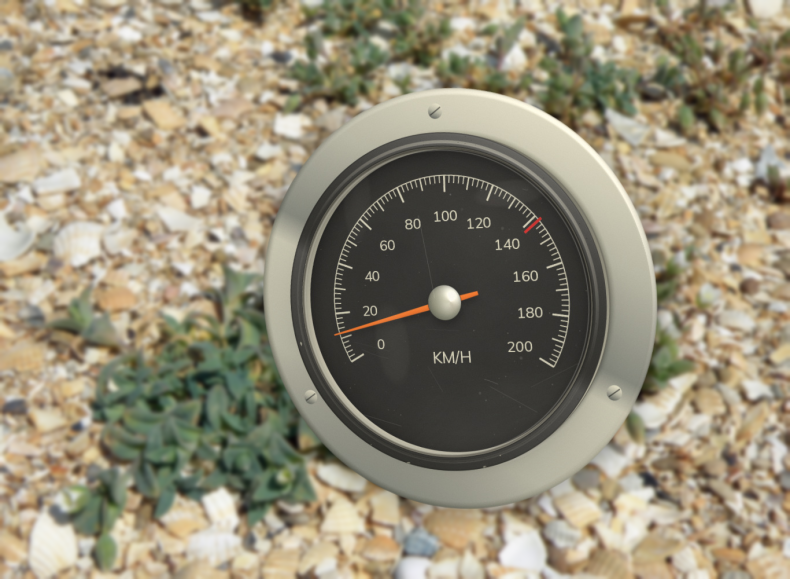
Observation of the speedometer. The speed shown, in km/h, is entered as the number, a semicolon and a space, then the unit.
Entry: 12; km/h
